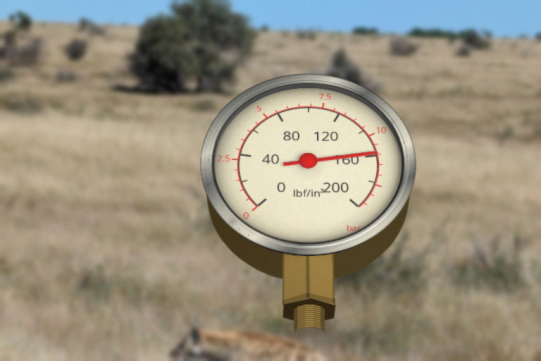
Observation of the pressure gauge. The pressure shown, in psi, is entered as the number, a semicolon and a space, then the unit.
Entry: 160; psi
